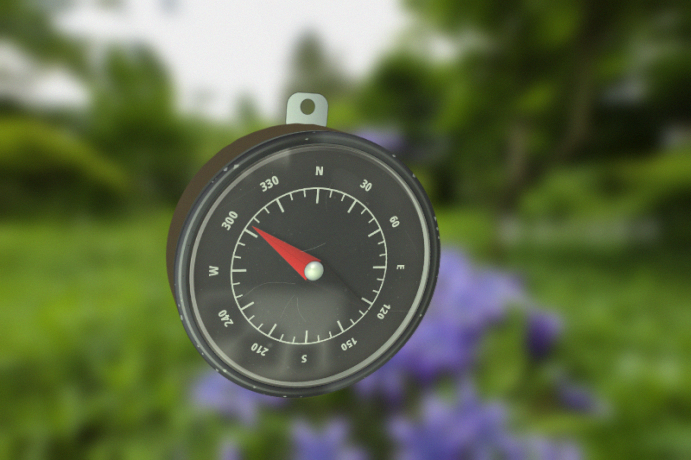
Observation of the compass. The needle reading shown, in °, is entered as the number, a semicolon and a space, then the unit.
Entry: 305; °
